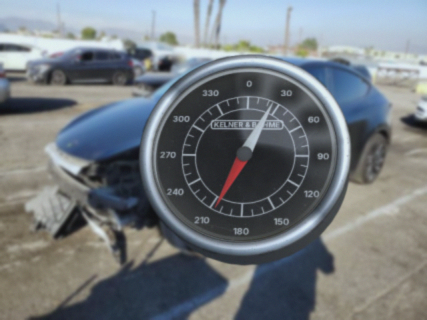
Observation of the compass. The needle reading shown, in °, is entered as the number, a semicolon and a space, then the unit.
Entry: 205; °
